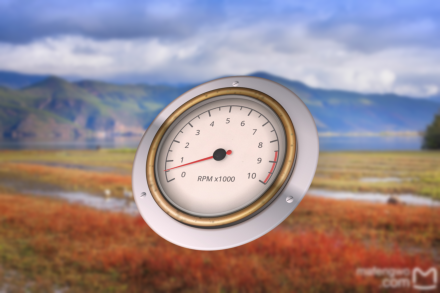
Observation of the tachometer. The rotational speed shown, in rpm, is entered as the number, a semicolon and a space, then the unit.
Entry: 500; rpm
